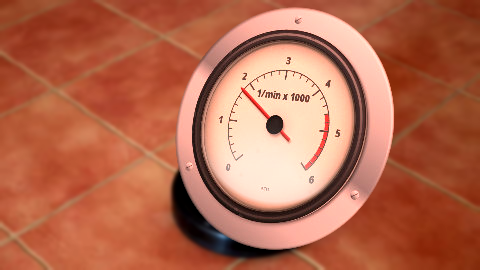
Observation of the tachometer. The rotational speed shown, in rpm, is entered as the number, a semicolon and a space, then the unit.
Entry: 1800; rpm
